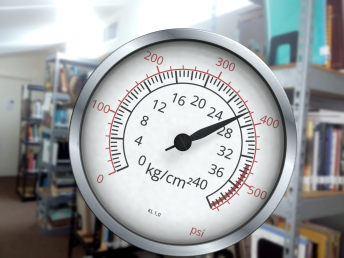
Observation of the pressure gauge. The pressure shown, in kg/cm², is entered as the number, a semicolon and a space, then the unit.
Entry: 26.5; kg/cm²
